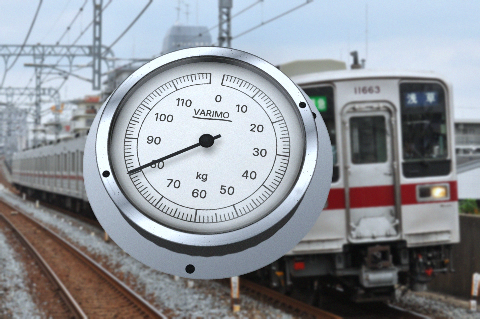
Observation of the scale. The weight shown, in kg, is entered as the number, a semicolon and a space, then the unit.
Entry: 80; kg
